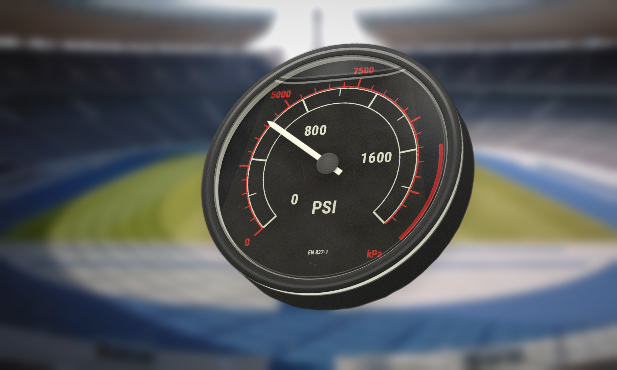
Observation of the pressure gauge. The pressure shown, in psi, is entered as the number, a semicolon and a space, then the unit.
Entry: 600; psi
